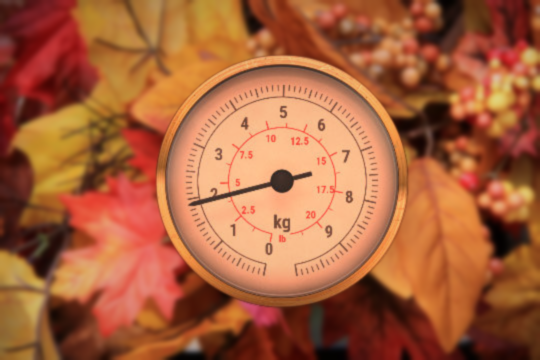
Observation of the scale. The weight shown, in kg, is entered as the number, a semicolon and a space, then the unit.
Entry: 1.9; kg
